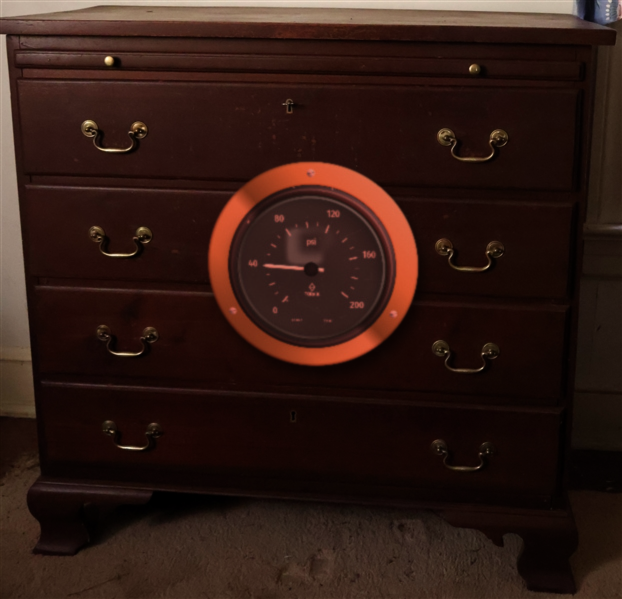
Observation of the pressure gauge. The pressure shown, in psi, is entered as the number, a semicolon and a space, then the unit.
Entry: 40; psi
